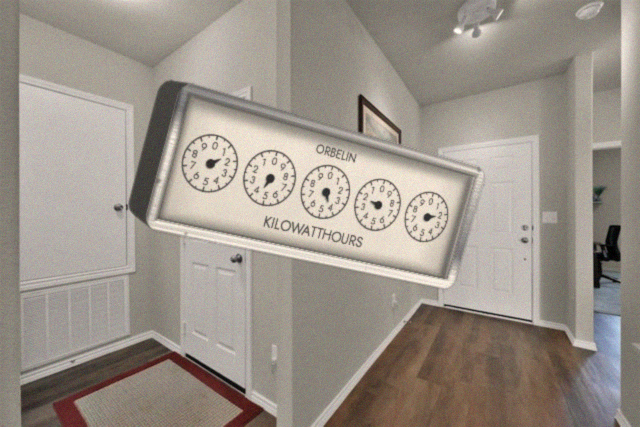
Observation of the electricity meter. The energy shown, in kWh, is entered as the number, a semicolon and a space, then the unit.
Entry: 14422; kWh
